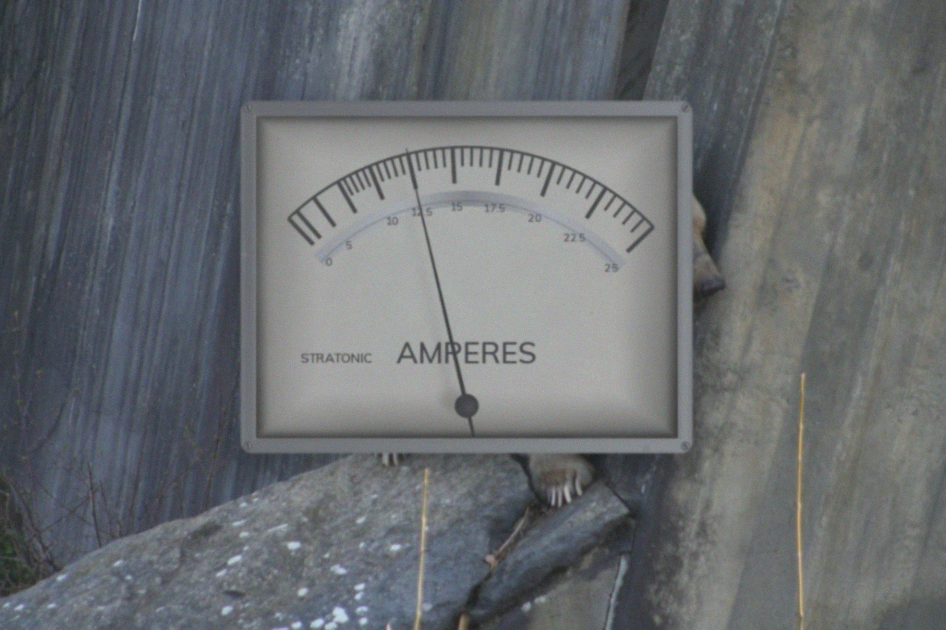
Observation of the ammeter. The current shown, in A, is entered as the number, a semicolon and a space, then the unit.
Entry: 12.5; A
